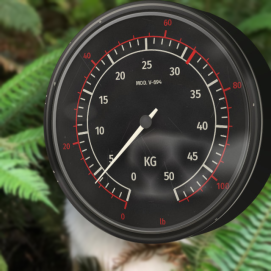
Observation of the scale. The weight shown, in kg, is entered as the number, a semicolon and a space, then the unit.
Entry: 4; kg
